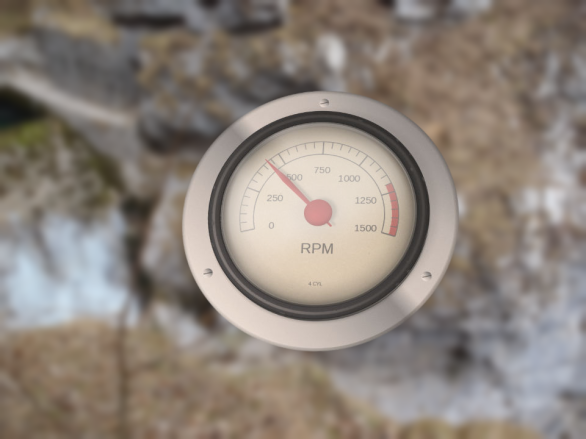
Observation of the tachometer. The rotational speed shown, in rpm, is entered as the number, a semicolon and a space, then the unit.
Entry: 425; rpm
